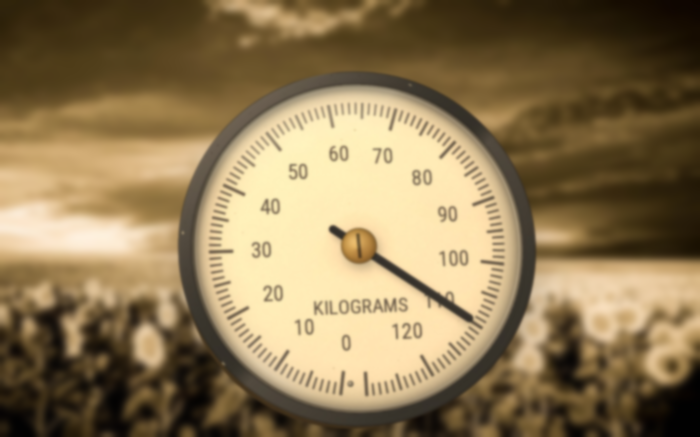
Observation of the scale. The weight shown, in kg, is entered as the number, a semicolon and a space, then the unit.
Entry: 110; kg
